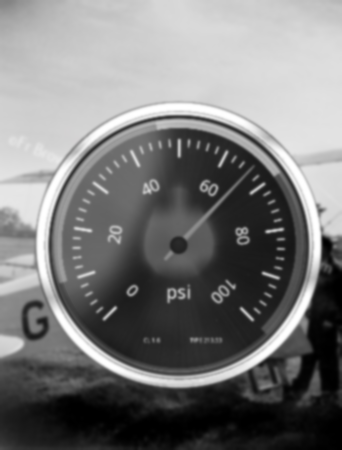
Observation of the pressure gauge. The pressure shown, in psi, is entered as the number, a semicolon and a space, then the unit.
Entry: 66; psi
